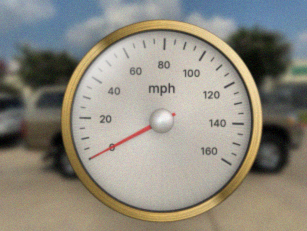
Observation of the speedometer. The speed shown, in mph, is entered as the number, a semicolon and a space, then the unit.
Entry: 0; mph
